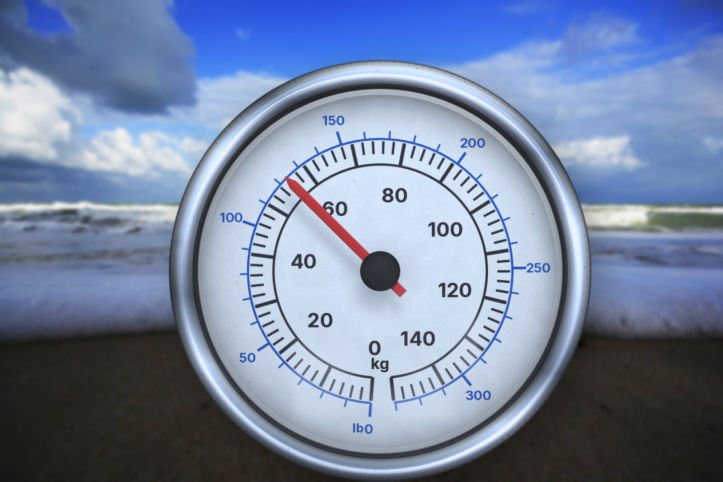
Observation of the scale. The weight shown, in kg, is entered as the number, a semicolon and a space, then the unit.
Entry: 56; kg
